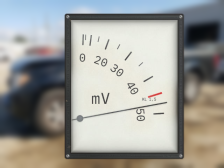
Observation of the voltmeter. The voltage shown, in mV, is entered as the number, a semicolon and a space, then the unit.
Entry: 47.5; mV
